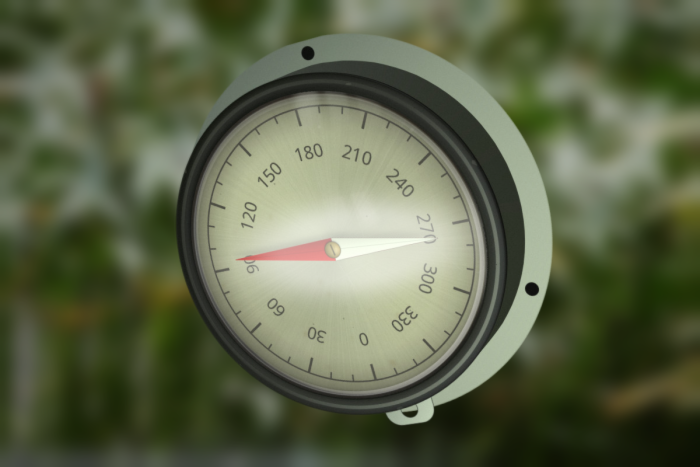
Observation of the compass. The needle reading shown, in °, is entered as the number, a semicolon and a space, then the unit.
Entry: 95; °
